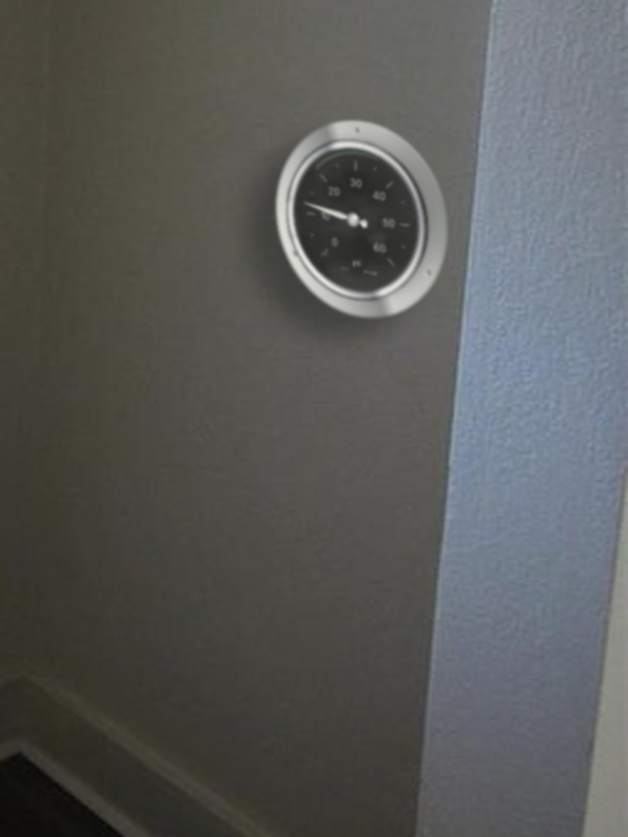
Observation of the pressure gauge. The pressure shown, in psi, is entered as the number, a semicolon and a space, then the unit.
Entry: 12.5; psi
